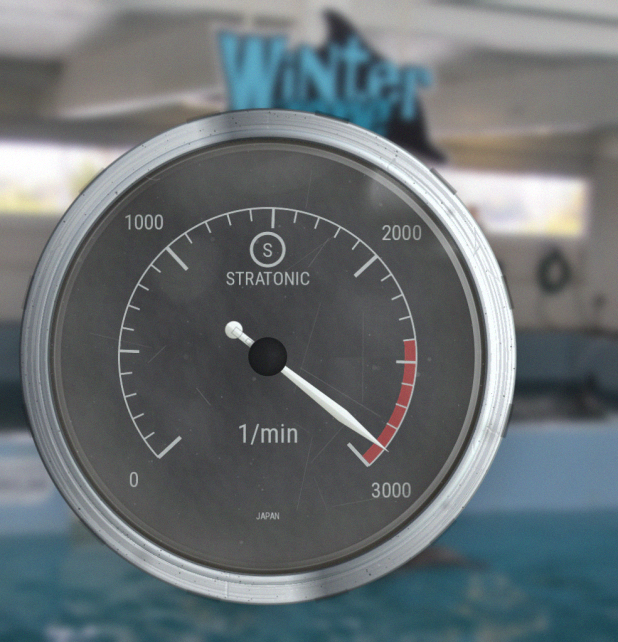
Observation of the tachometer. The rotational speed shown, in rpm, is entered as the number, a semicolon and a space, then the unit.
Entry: 2900; rpm
